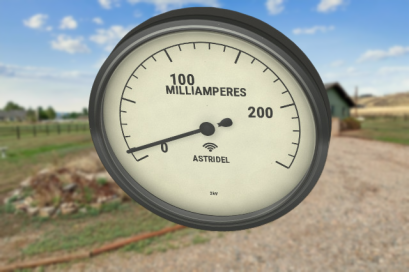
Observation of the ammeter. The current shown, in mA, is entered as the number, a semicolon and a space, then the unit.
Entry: 10; mA
